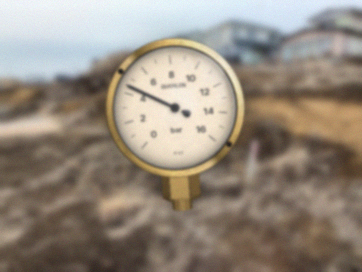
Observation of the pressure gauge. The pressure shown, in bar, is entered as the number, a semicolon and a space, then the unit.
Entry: 4.5; bar
